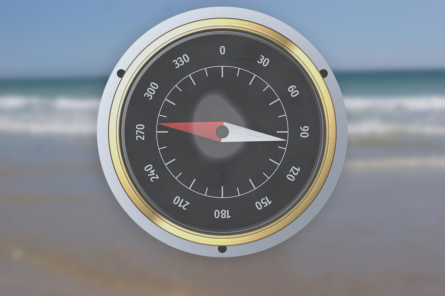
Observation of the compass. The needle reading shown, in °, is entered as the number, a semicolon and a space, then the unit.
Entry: 277.5; °
